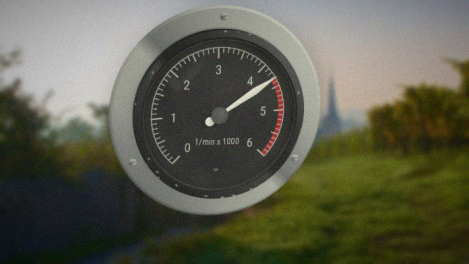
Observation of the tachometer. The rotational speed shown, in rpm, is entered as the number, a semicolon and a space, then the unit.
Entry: 4300; rpm
